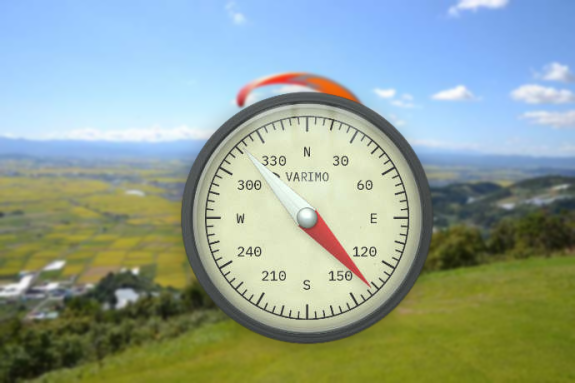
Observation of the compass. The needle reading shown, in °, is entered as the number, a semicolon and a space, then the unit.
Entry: 137.5; °
